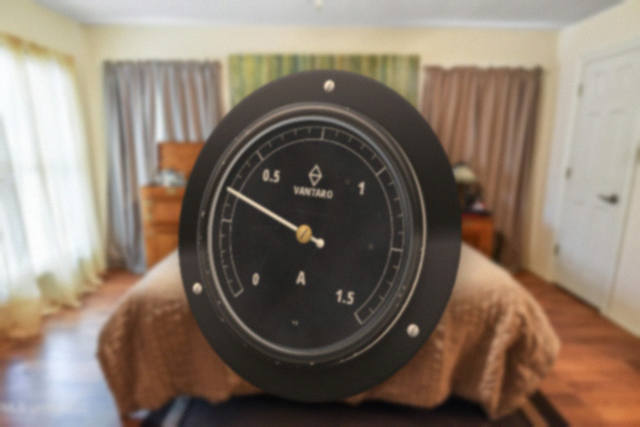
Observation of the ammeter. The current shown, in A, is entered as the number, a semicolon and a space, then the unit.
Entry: 0.35; A
